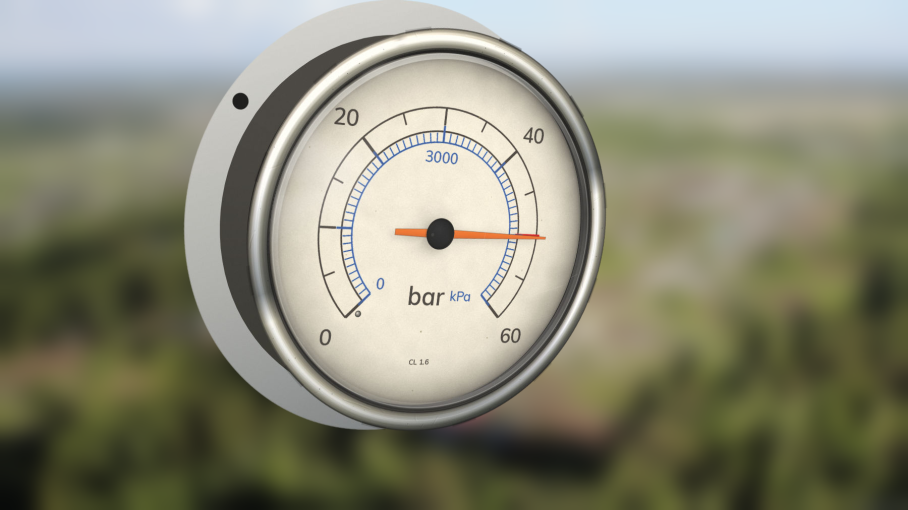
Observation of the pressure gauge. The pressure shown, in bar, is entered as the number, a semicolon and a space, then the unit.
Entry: 50; bar
